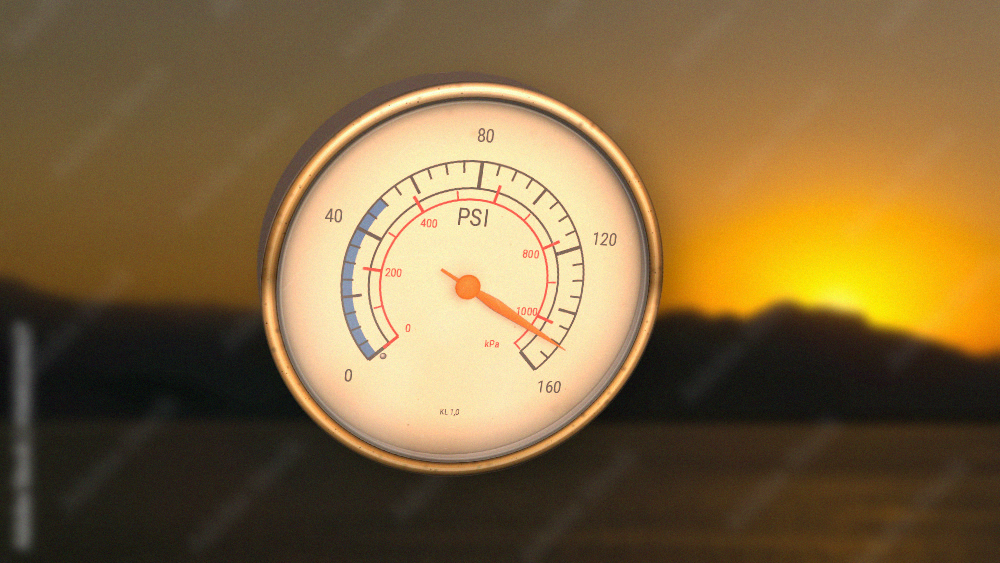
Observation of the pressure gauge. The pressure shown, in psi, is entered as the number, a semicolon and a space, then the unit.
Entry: 150; psi
